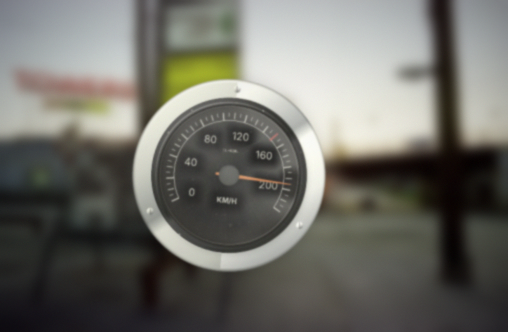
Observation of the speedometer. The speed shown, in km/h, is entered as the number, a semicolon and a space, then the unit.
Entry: 195; km/h
